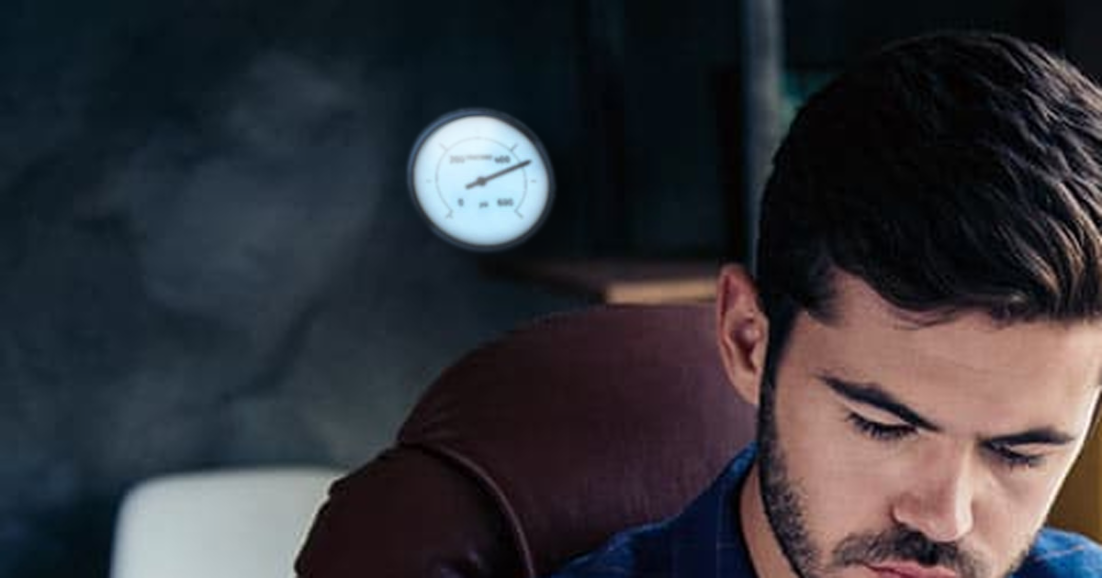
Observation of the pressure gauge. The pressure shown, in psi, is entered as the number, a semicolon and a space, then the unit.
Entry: 450; psi
